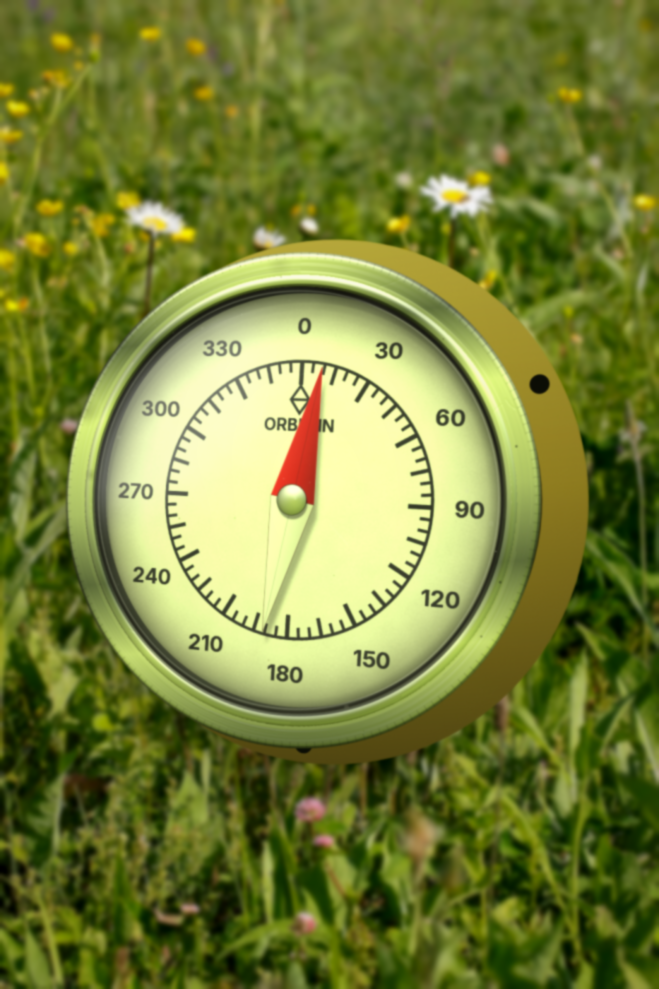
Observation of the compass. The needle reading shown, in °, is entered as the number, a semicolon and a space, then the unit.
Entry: 10; °
